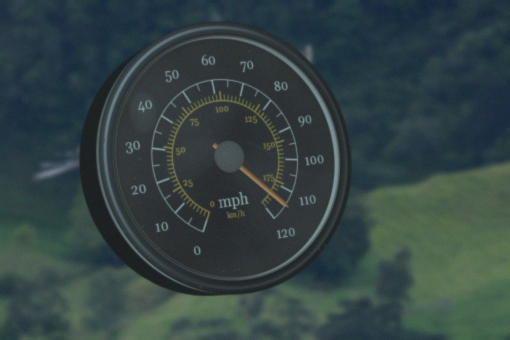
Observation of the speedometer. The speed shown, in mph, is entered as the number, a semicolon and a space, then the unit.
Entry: 115; mph
